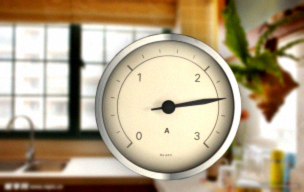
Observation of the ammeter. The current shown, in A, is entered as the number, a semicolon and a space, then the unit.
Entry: 2.4; A
